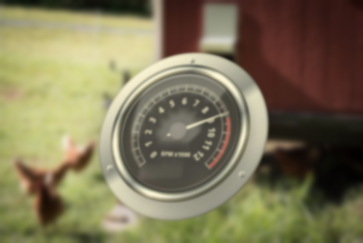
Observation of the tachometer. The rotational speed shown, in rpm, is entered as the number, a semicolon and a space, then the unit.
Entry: 9000; rpm
